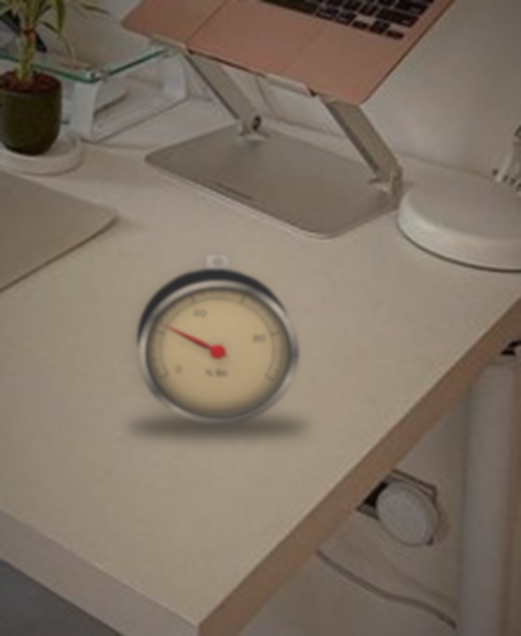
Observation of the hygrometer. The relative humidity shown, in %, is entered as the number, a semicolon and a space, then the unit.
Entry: 24; %
